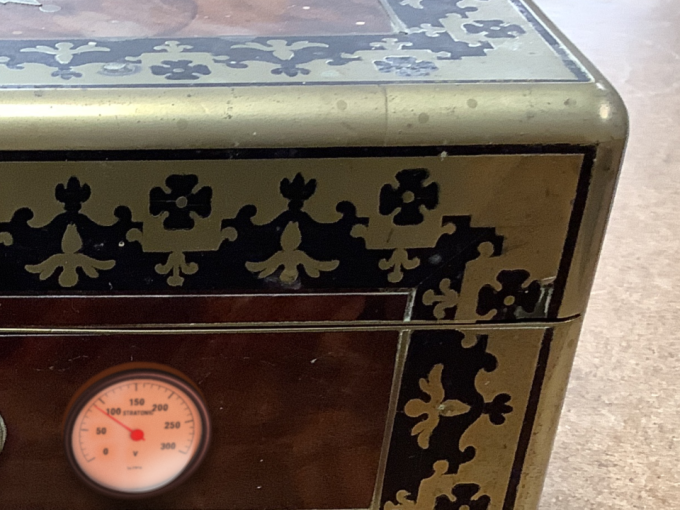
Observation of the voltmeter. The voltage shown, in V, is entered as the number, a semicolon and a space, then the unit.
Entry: 90; V
